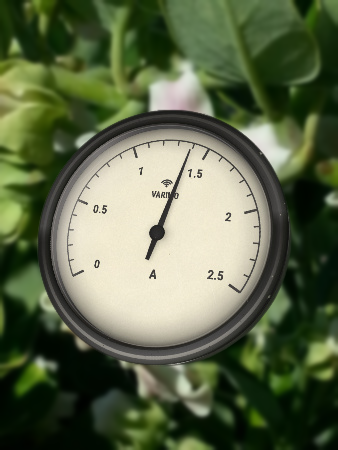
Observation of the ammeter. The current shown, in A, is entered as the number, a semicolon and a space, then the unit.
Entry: 1.4; A
